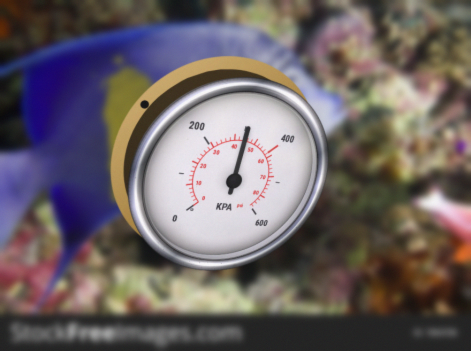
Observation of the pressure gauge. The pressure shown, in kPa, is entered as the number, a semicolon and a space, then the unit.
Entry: 300; kPa
